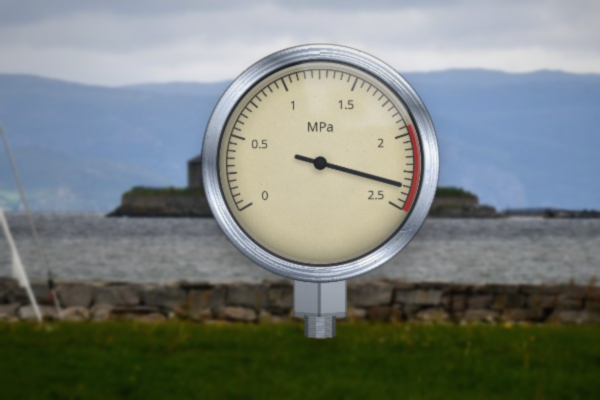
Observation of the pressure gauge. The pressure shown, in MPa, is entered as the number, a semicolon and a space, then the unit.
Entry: 2.35; MPa
